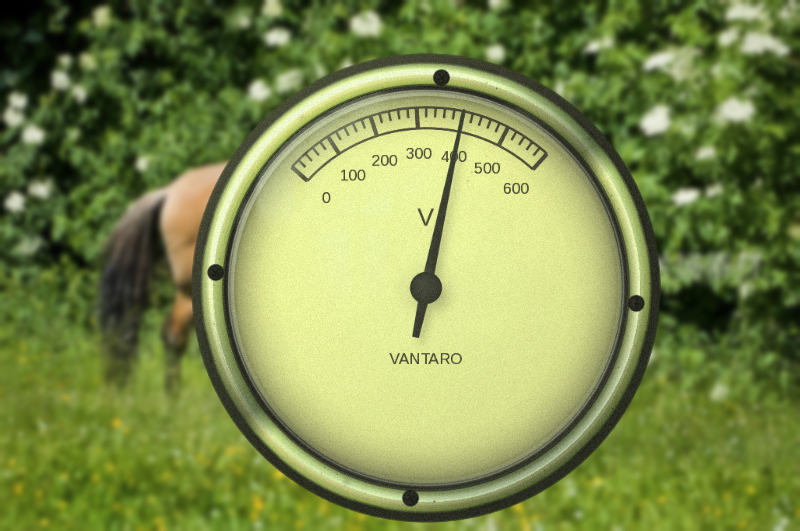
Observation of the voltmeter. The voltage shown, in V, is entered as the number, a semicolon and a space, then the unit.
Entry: 400; V
